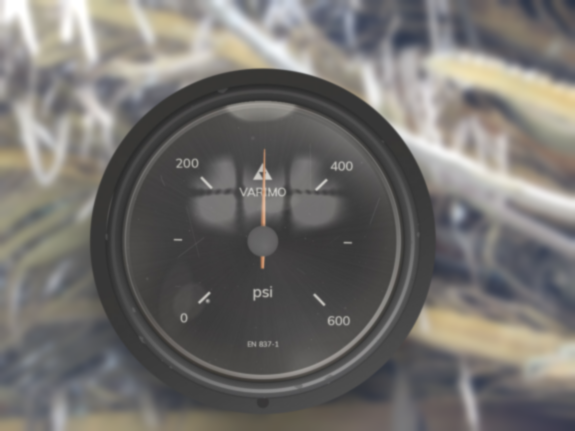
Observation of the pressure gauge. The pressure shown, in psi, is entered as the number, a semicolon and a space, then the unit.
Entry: 300; psi
